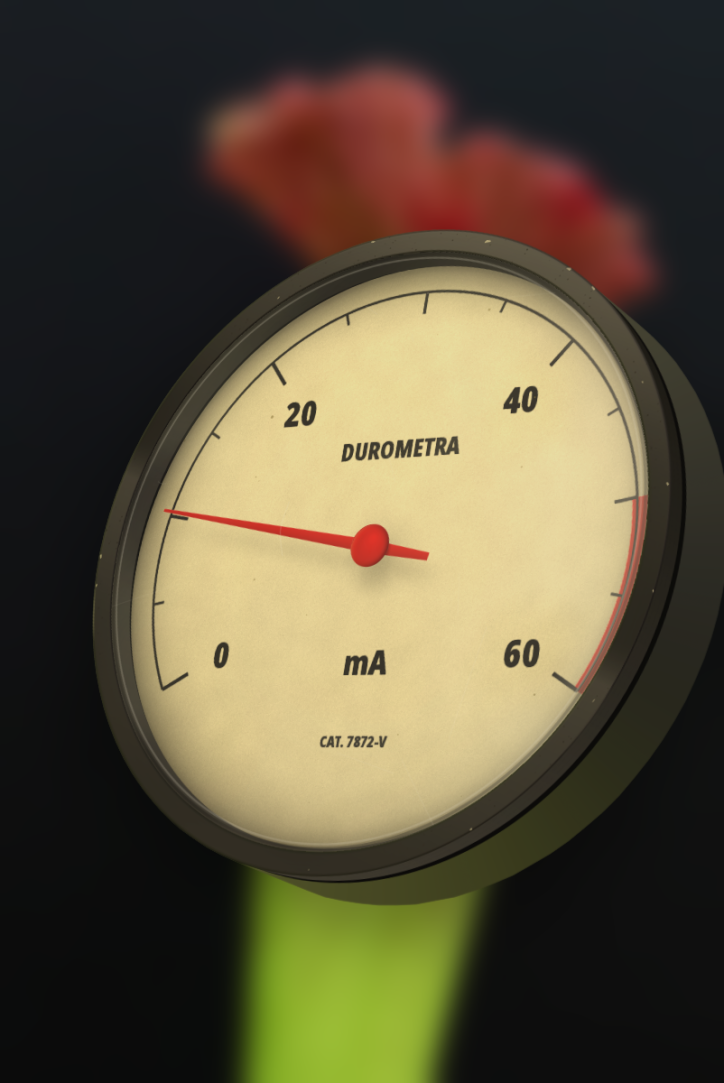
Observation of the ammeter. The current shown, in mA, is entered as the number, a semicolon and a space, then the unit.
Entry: 10; mA
